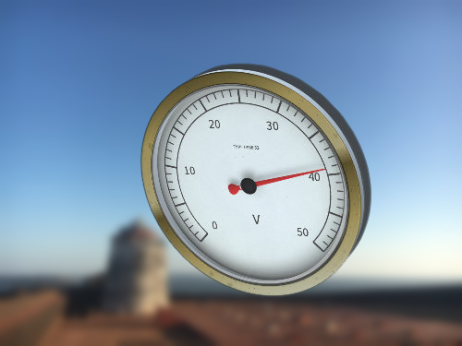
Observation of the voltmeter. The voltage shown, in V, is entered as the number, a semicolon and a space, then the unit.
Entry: 39; V
